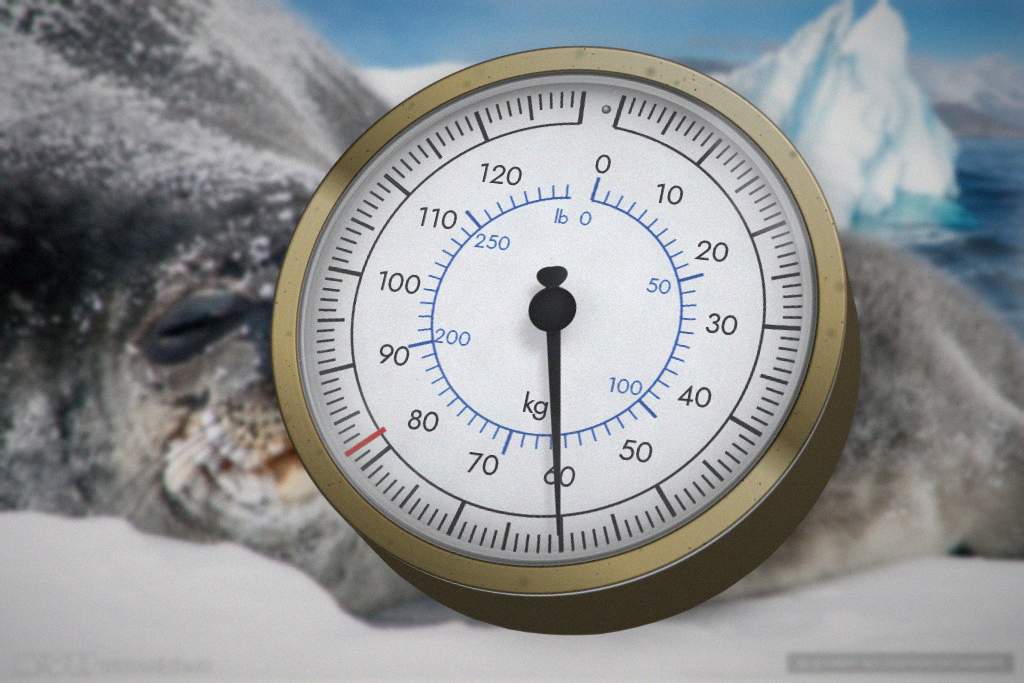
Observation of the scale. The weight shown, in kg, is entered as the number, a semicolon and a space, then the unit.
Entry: 60; kg
